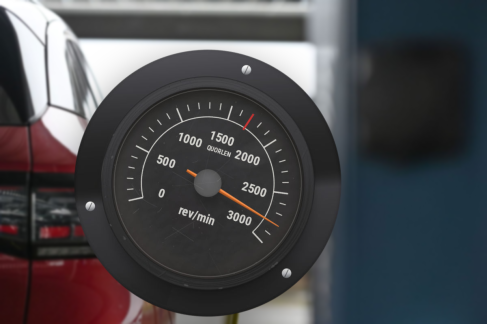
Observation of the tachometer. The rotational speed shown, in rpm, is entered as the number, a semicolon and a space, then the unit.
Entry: 2800; rpm
